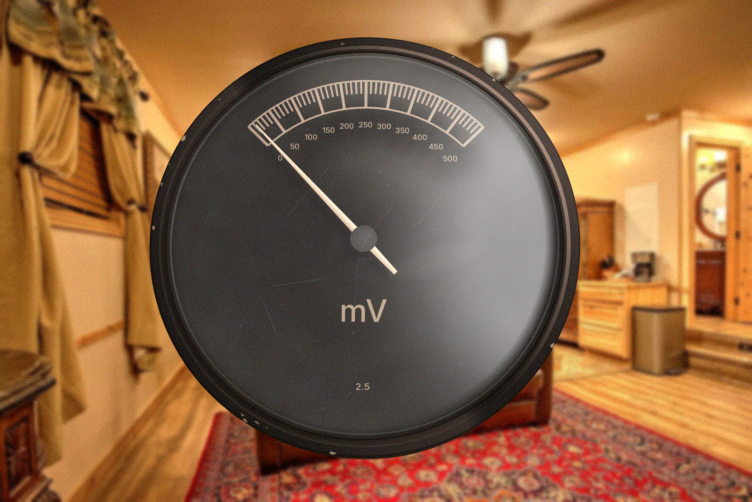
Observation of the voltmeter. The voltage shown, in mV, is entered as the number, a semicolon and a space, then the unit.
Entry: 10; mV
